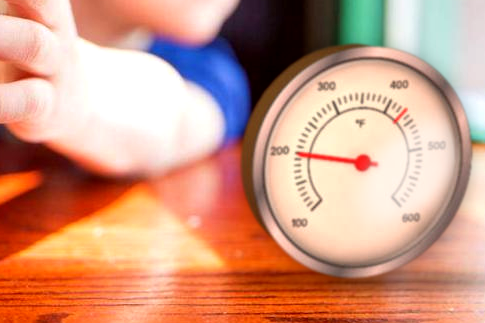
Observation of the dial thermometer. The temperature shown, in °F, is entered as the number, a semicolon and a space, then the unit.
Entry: 200; °F
